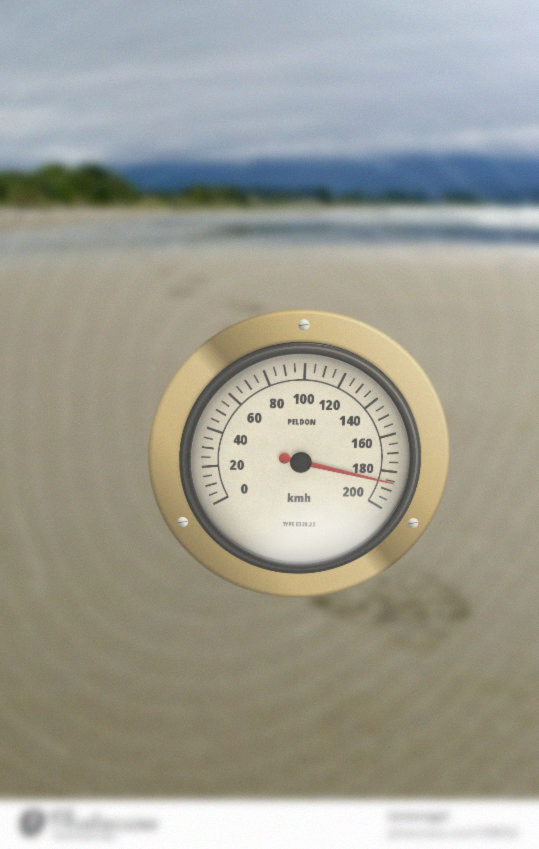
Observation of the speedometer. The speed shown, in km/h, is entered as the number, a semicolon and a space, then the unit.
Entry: 185; km/h
